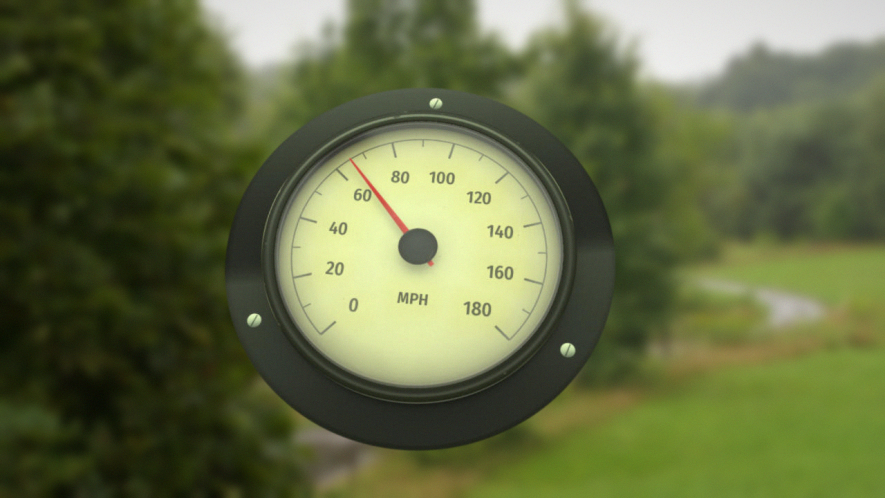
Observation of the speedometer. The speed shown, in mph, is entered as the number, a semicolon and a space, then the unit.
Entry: 65; mph
